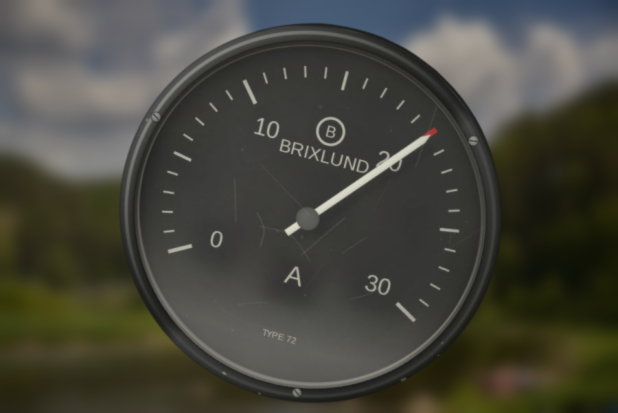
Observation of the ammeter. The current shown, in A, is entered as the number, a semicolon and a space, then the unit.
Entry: 20; A
